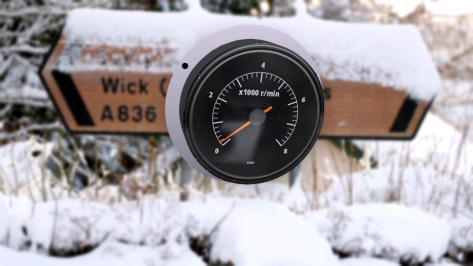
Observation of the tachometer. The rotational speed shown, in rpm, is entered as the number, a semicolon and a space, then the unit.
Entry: 200; rpm
